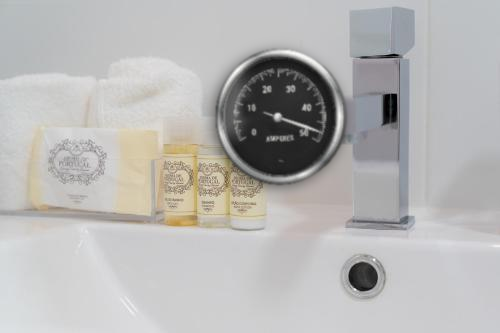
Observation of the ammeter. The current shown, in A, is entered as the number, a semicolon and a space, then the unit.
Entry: 47.5; A
